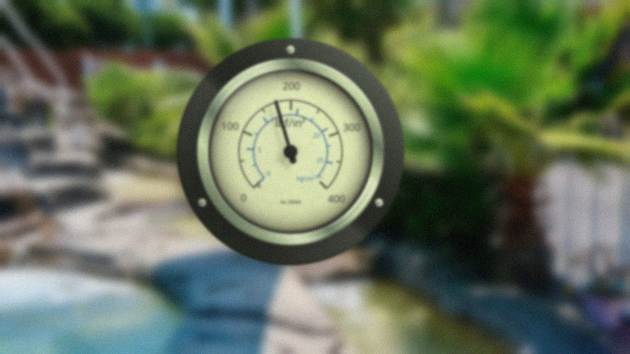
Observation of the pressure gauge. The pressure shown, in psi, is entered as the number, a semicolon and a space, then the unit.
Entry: 175; psi
